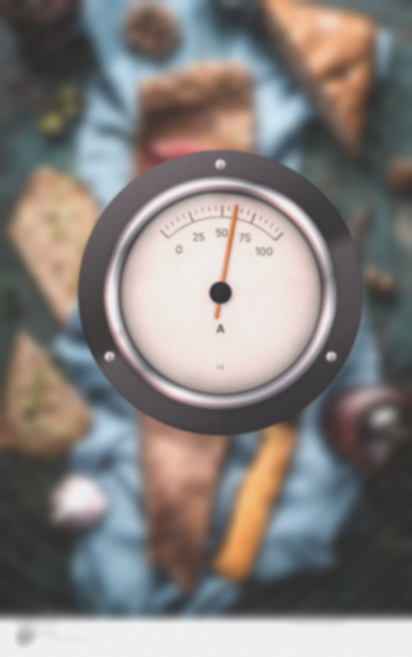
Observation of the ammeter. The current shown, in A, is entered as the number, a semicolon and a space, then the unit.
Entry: 60; A
